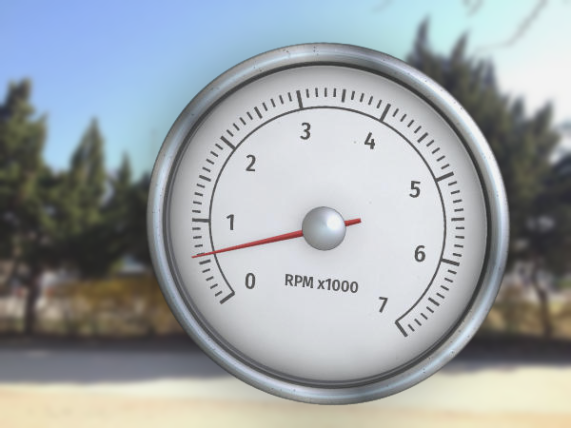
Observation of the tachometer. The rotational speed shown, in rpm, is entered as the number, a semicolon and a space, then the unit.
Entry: 600; rpm
